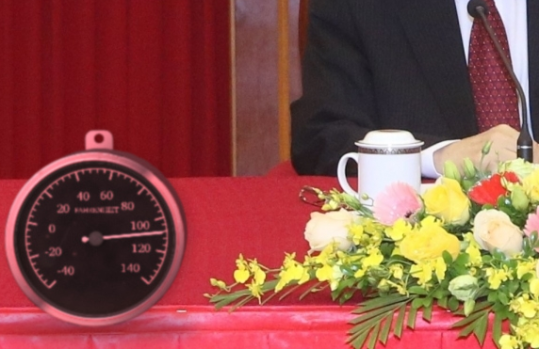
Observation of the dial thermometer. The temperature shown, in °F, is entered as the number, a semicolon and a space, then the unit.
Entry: 108; °F
